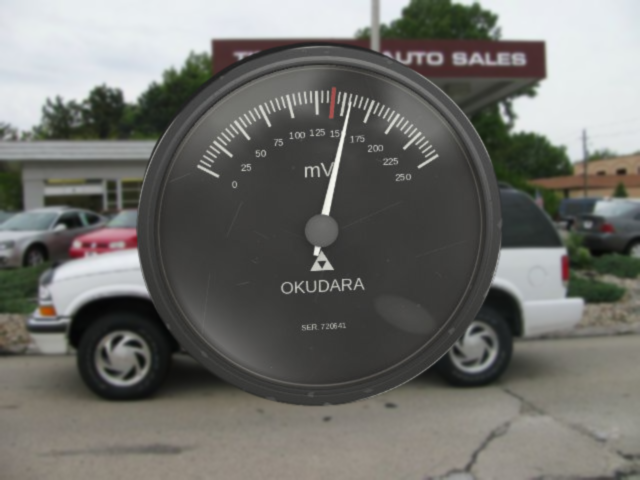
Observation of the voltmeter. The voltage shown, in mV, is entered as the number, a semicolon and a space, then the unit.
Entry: 155; mV
